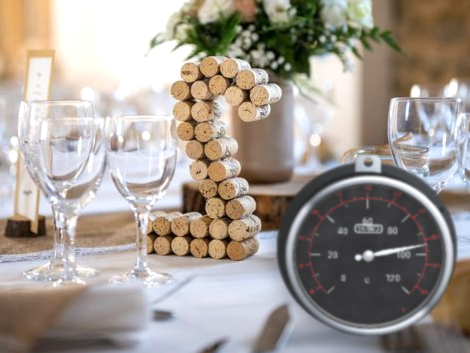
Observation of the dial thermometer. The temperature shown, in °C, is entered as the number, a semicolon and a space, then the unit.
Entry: 95; °C
